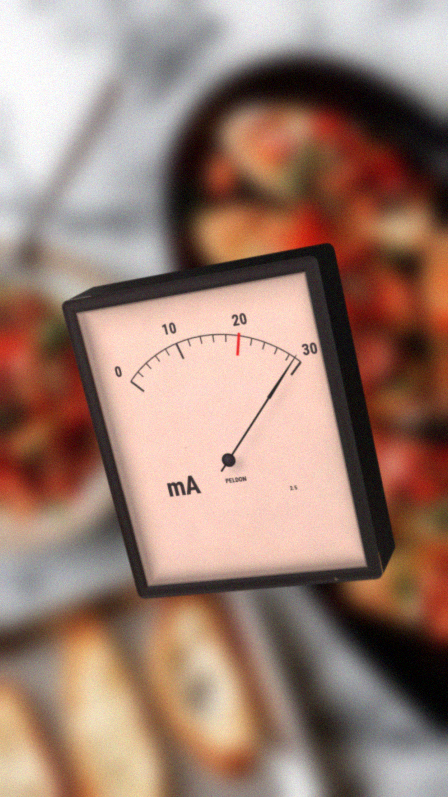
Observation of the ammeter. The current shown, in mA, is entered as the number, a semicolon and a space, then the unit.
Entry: 29; mA
